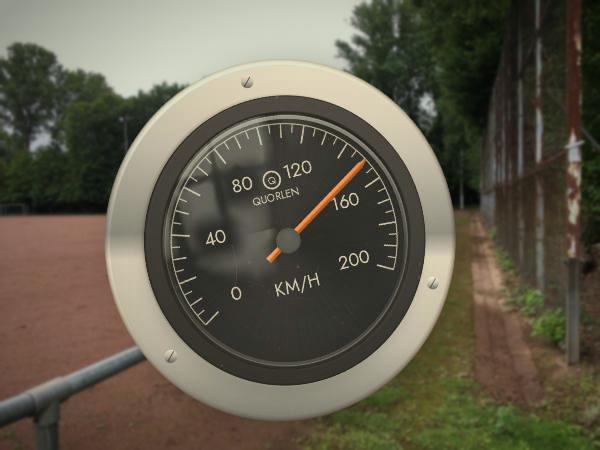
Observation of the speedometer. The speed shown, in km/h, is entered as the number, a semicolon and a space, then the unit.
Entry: 150; km/h
